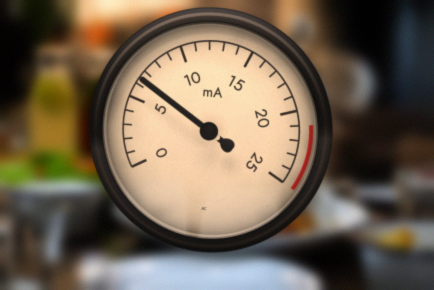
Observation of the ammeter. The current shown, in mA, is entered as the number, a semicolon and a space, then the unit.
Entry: 6.5; mA
